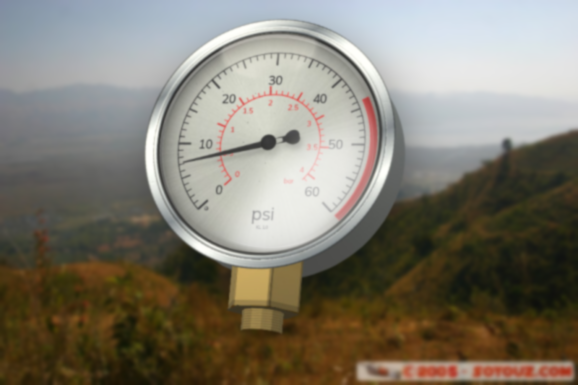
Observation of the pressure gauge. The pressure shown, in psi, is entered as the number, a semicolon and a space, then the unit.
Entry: 7; psi
